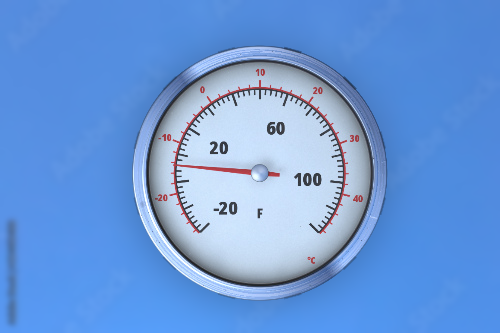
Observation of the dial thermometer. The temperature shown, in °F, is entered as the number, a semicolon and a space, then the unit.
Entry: 6; °F
